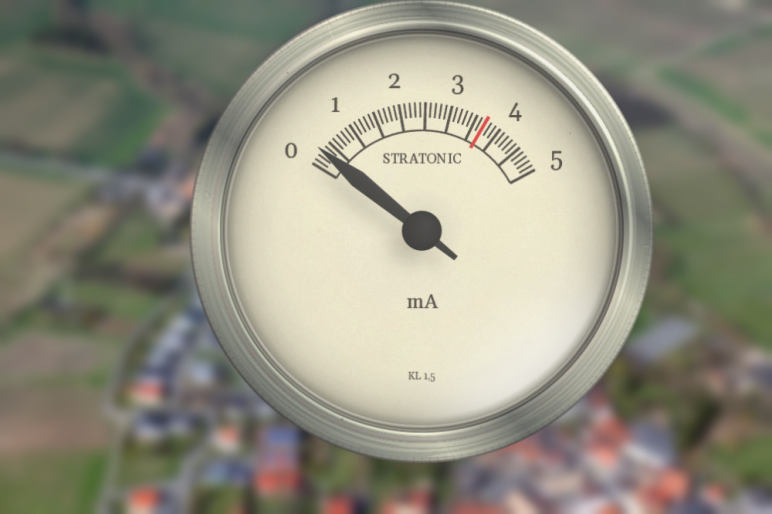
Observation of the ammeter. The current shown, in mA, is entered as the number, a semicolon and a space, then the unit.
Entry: 0.3; mA
